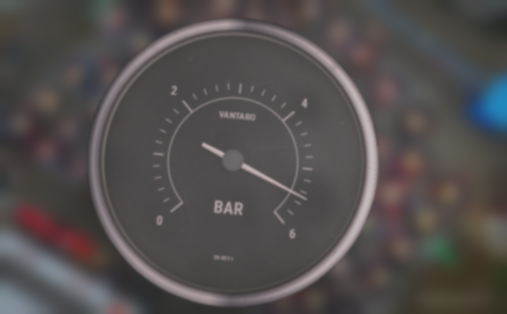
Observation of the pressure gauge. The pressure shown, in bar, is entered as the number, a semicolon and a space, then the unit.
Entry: 5.5; bar
